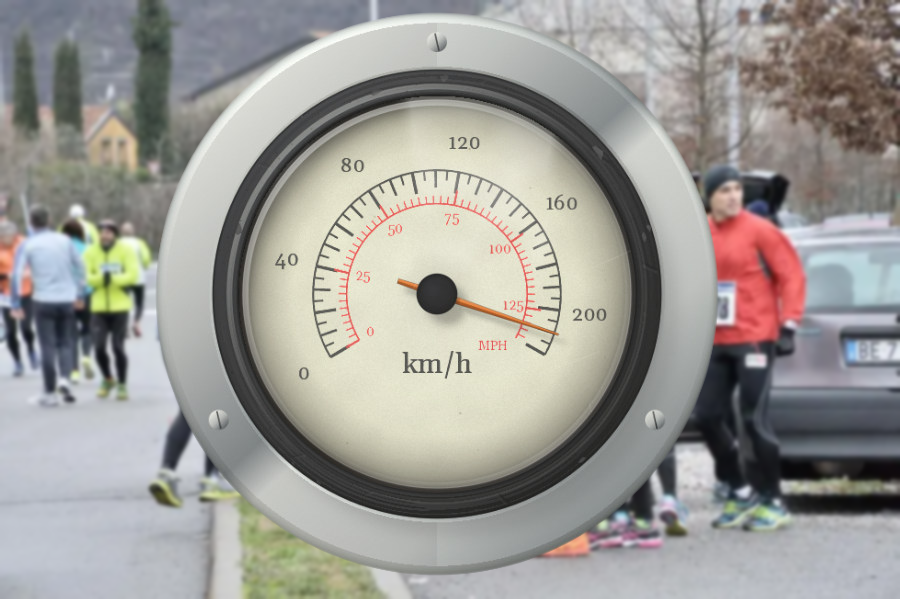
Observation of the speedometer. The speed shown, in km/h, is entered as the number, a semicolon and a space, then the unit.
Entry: 210; km/h
